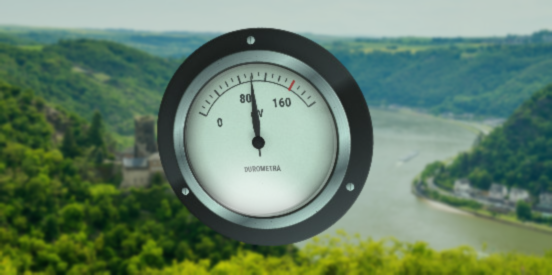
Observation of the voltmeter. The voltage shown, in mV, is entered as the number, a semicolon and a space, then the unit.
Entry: 100; mV
